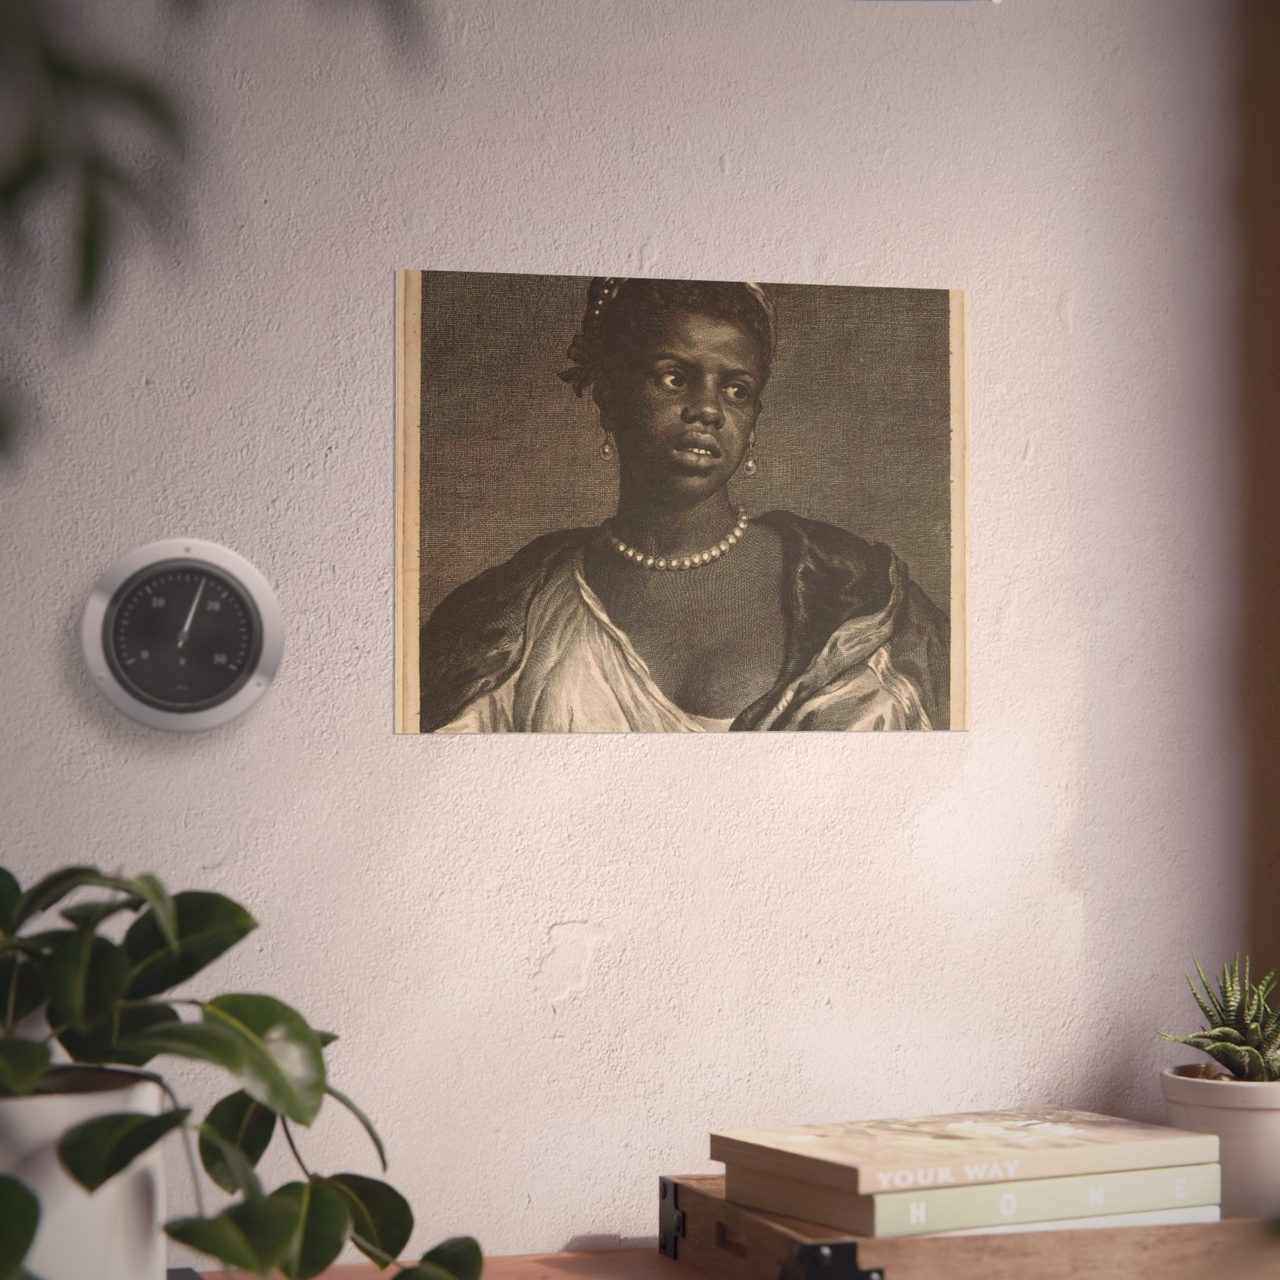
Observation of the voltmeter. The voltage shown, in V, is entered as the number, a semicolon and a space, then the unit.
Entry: 17; V
